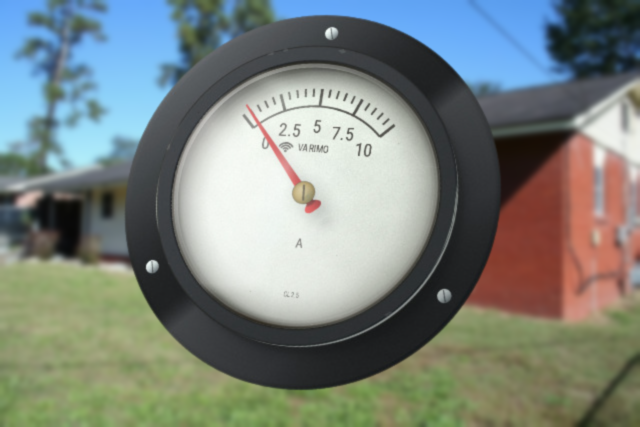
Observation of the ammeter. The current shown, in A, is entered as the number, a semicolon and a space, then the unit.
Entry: 0.5; A
